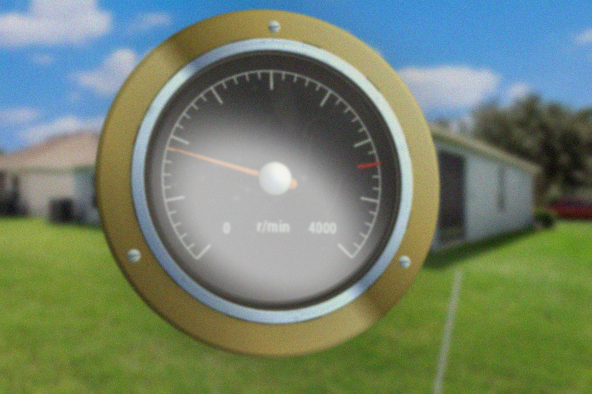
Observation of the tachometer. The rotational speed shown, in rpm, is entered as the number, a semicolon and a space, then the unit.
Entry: 900; rpm
